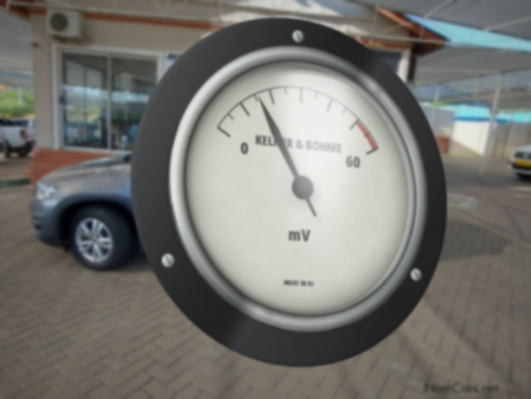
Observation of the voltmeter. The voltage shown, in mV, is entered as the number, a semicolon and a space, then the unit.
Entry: 15; mV
